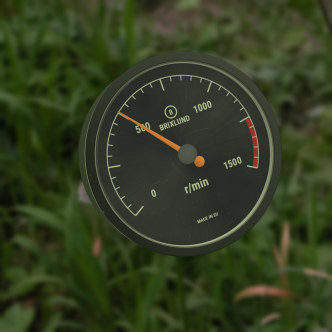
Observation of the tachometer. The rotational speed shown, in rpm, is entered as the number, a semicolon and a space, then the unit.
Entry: 500; rpm
